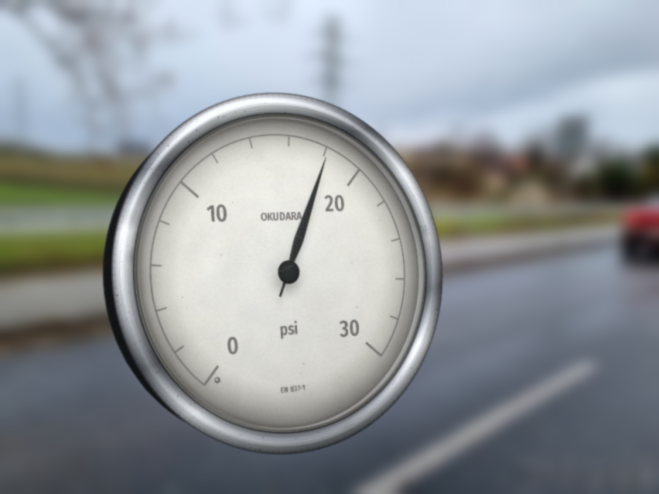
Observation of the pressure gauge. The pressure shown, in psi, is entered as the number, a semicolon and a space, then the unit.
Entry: 18; psi
